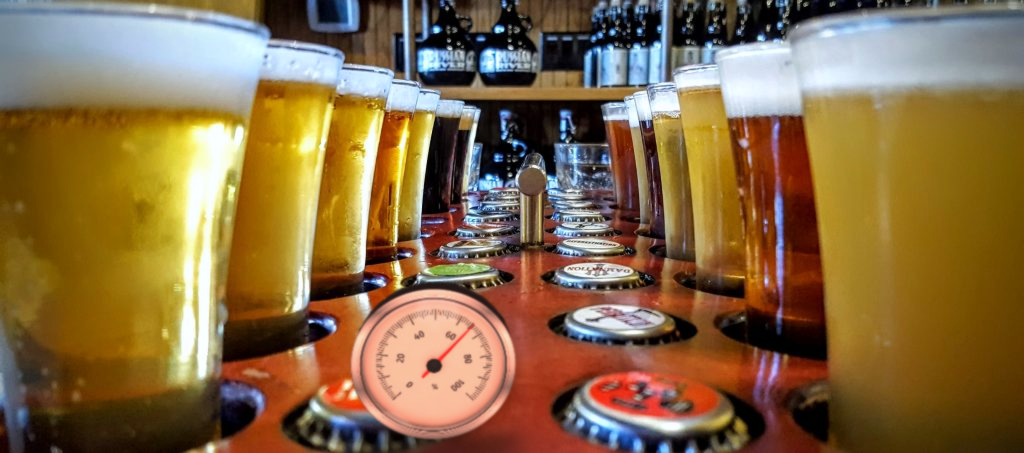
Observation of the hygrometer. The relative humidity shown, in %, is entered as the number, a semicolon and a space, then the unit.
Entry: 65; %
